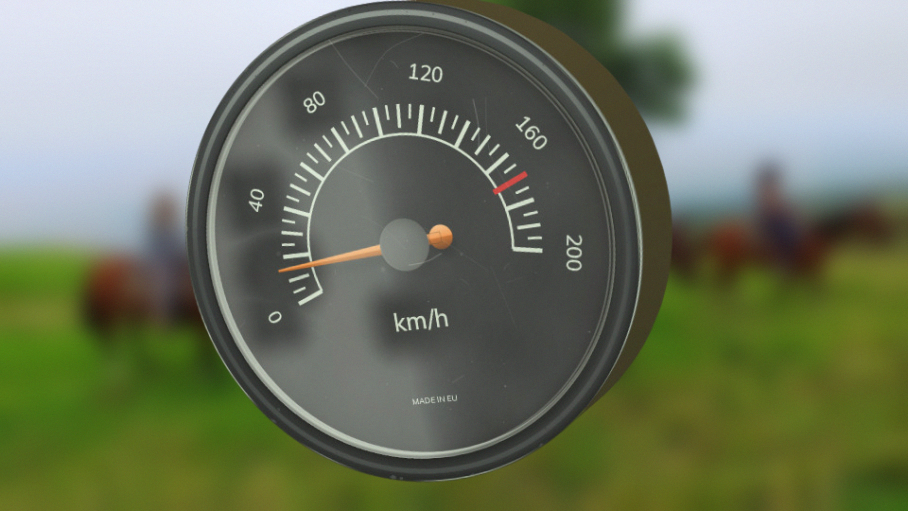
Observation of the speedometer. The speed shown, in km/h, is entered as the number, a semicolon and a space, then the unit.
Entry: 15; km/h
